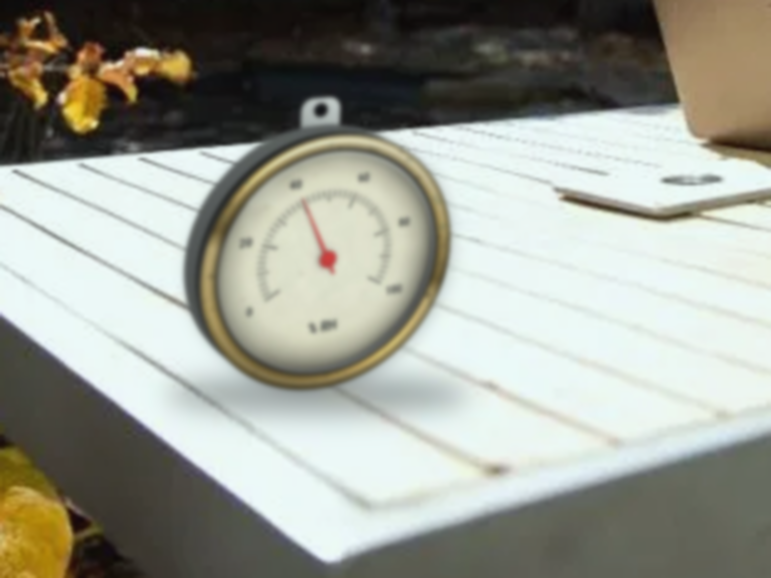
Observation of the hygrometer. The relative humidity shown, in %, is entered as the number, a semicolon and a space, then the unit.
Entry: 40; %
